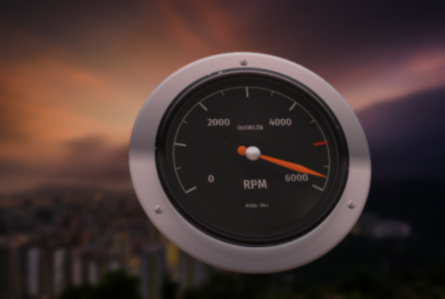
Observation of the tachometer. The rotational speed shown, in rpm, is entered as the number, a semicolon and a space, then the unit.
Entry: 5750; rpm
